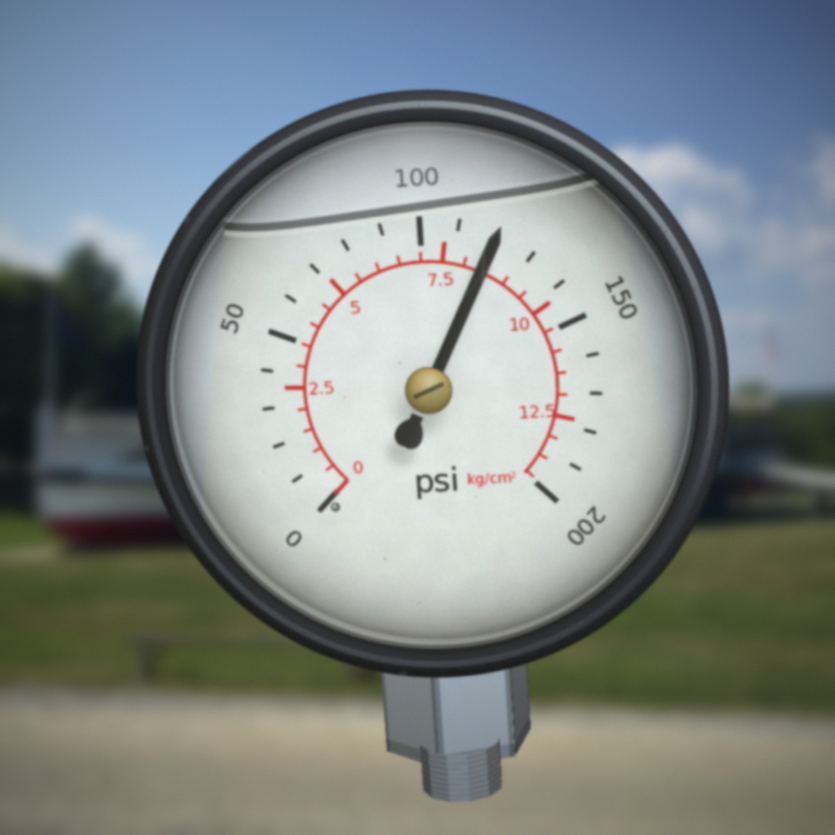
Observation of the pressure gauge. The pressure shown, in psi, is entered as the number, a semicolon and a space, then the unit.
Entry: 120; psi
